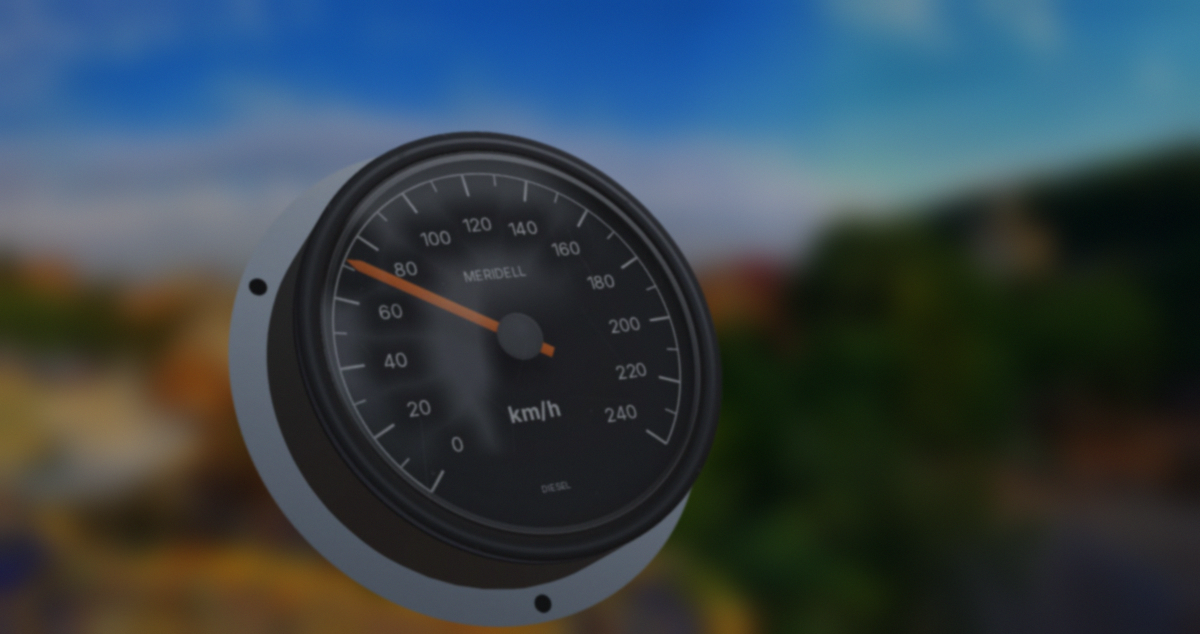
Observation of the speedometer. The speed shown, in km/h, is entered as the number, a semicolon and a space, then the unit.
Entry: 70; km/h
